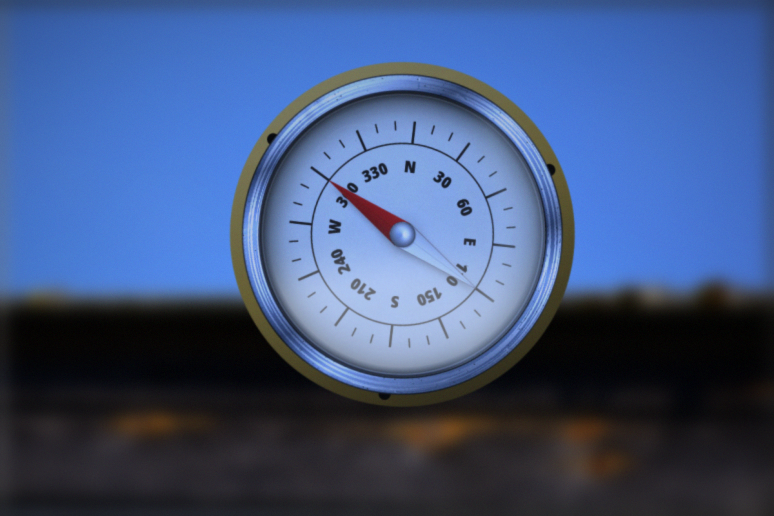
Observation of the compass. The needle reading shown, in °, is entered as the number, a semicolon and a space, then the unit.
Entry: 300; °
